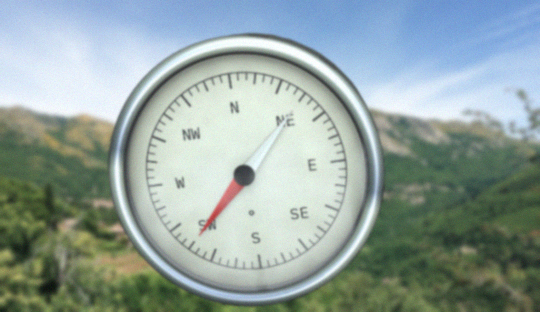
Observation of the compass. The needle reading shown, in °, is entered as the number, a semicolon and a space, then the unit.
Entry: 225; °
